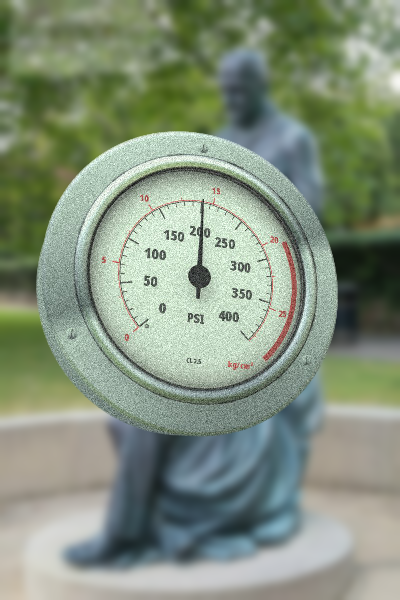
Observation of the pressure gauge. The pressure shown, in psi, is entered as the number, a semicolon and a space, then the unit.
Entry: 200; psi
